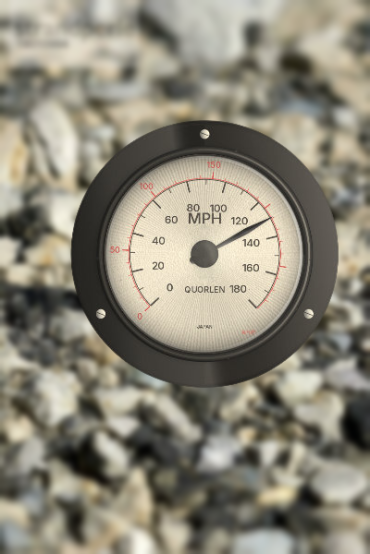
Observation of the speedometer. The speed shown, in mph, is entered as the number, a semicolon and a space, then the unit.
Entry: 130; mph
